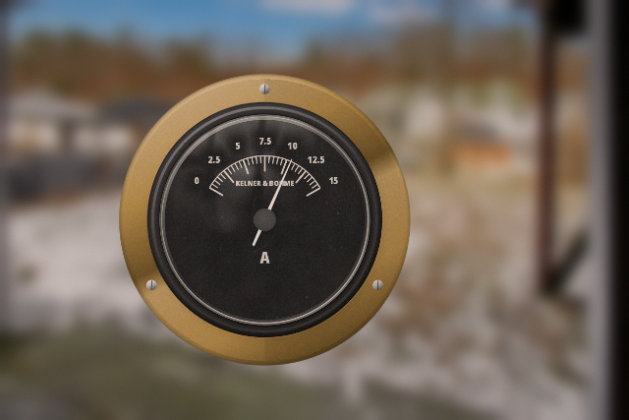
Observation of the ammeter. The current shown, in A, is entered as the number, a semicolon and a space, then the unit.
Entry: 10.5; A
